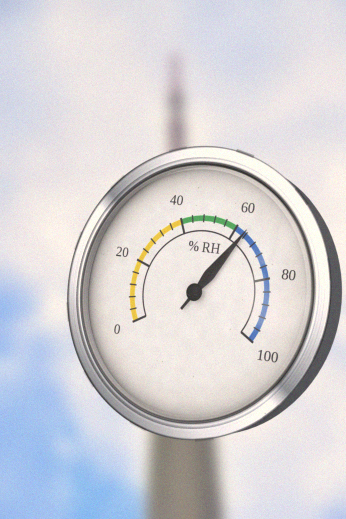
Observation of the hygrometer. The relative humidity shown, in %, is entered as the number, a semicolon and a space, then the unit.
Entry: 64; %
